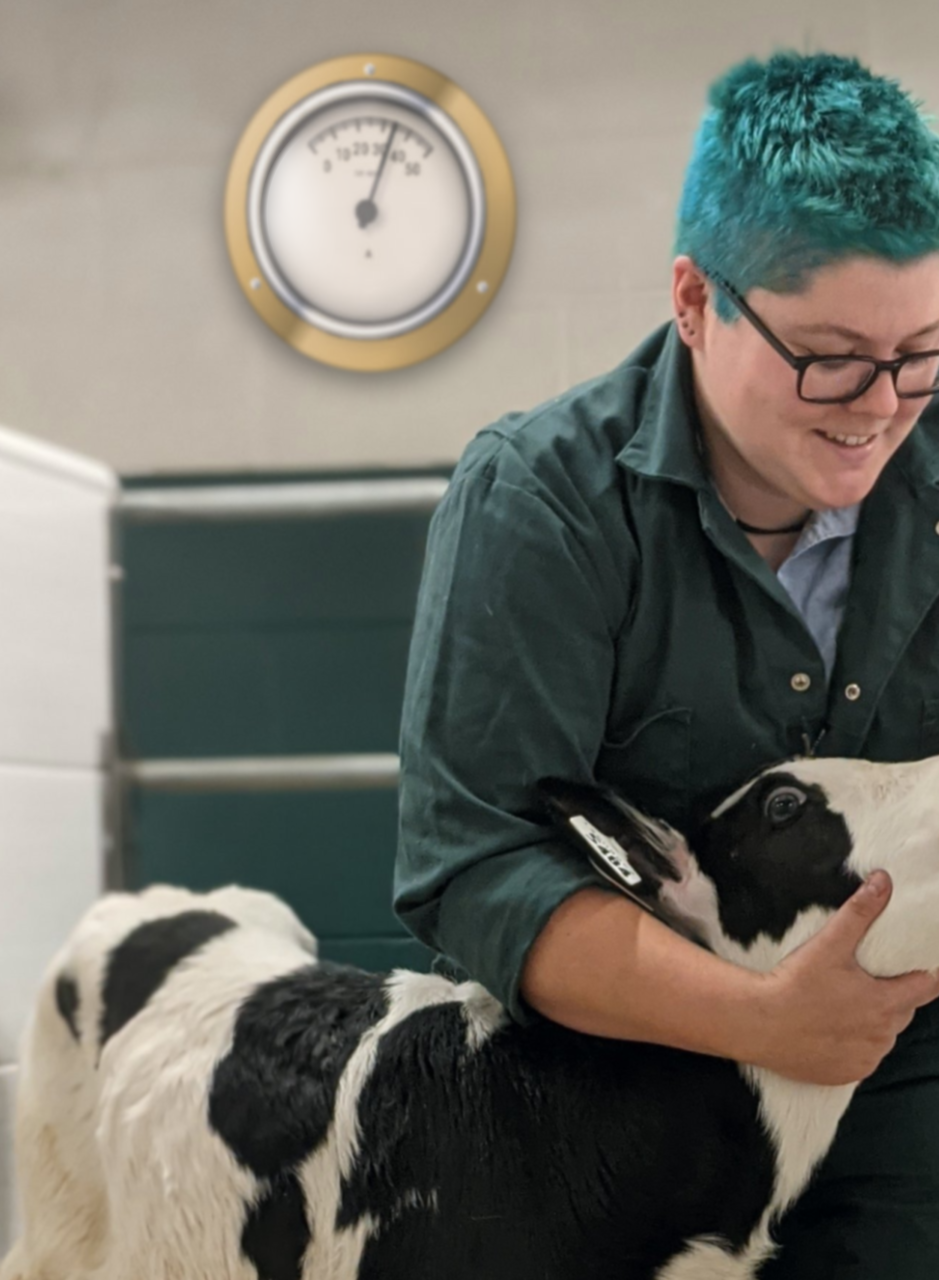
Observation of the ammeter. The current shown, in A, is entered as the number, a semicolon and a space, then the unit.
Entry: 35; A
